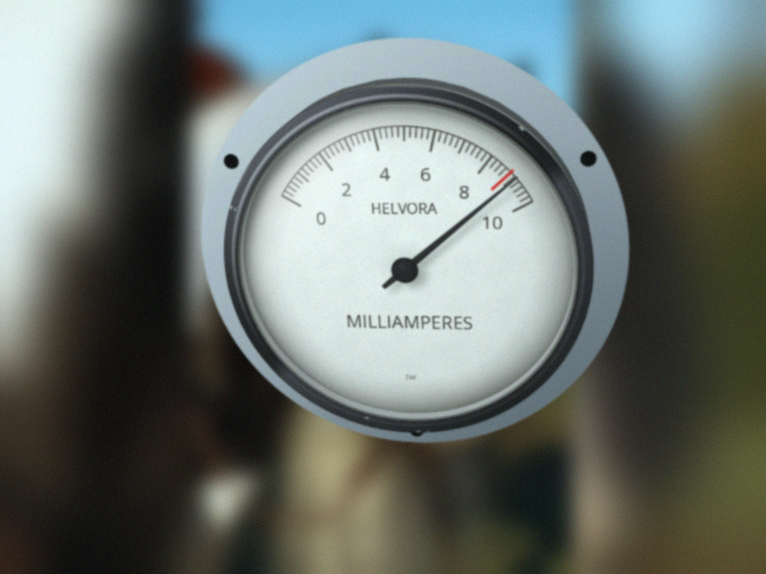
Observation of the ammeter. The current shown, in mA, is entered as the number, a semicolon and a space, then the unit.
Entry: 9; mA
